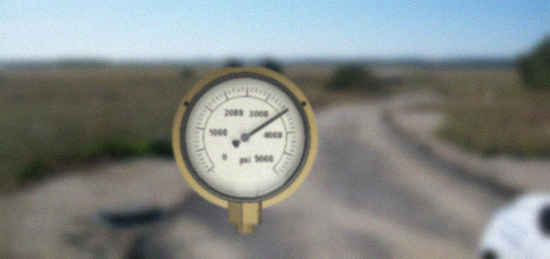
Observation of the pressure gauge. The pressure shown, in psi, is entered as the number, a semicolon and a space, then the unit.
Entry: 3500; psi
